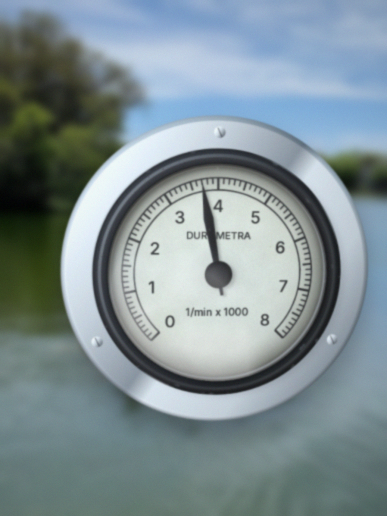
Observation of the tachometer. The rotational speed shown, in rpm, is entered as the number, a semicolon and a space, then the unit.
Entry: 3700; rpm
